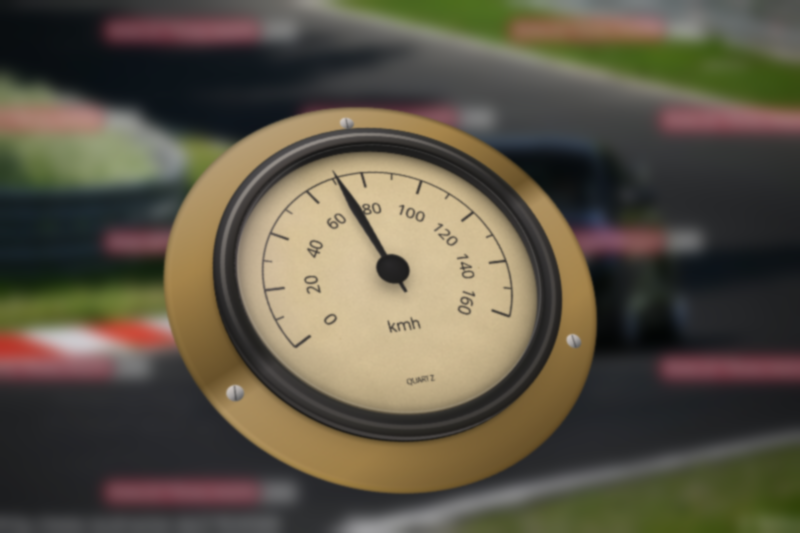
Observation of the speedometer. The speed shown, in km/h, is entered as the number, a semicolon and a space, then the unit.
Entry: 70; km/h
